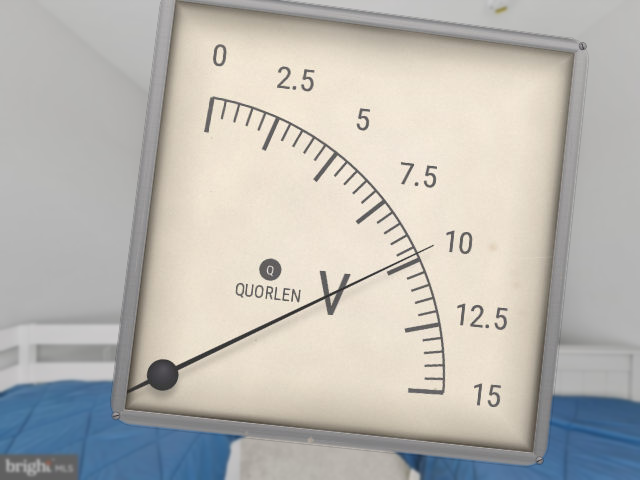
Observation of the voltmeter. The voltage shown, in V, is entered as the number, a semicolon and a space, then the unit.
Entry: 9.75; V
